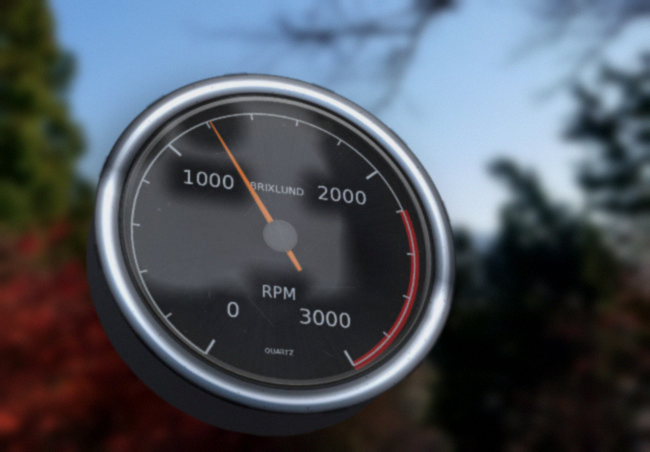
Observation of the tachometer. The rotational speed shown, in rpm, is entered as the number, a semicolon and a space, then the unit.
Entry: 1200; rpm
